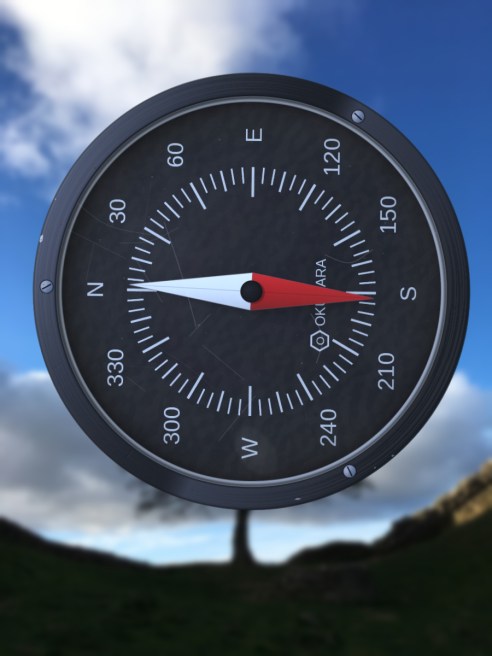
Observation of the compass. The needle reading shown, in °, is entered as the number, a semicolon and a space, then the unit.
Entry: 182.5; °
